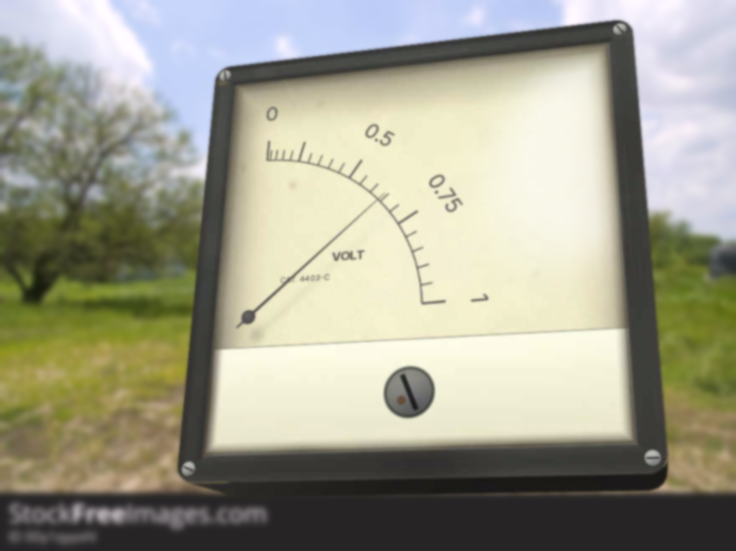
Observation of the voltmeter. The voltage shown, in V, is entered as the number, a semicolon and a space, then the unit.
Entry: 0.65; V
